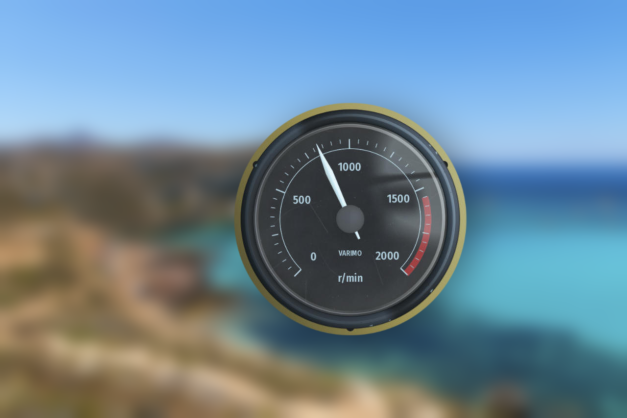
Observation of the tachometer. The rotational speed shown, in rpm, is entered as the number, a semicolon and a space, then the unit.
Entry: 825; rpm
